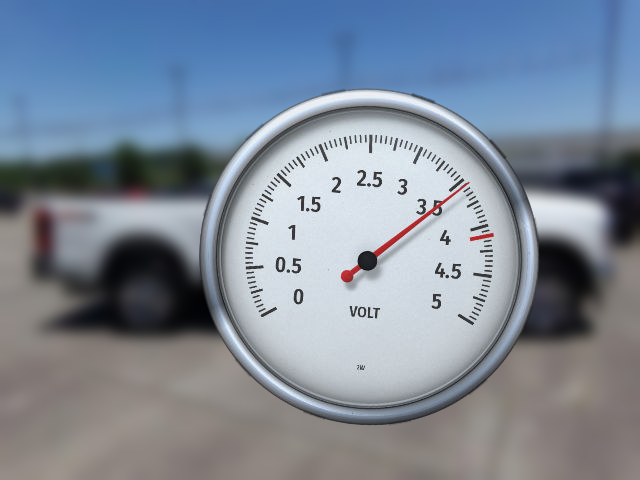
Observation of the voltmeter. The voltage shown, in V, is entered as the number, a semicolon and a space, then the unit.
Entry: 3.55; V
